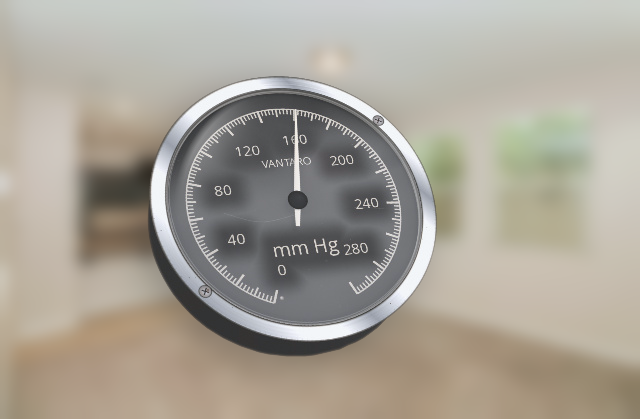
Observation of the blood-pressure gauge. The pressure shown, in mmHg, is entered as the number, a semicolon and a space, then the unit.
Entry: 160; mmHg
